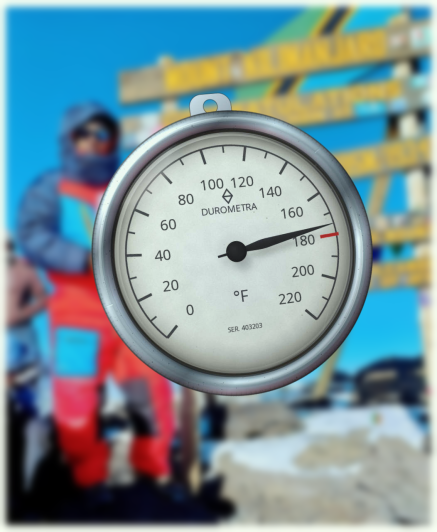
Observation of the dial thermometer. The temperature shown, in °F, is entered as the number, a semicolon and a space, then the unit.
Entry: 175; °F
